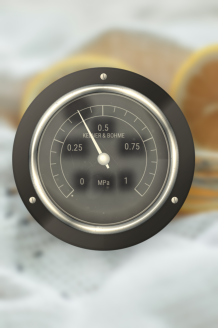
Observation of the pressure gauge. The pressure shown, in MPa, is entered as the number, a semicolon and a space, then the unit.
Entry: 0.4; MPa
